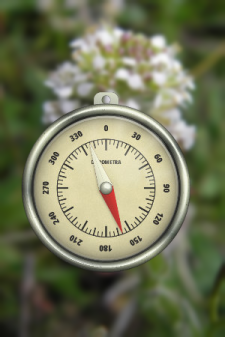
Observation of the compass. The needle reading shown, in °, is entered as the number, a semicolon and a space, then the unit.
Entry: 160; °
